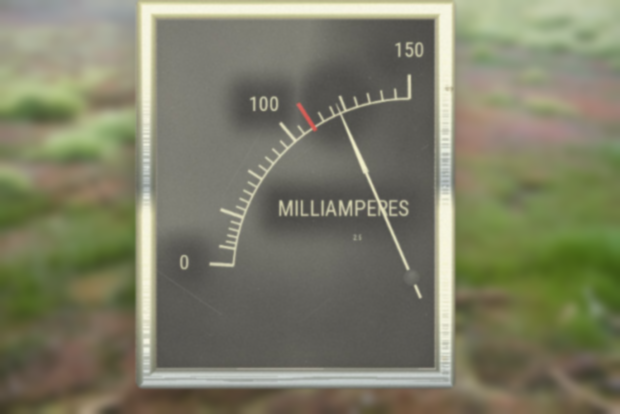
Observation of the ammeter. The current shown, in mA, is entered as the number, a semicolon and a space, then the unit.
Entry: 122.5; mA
